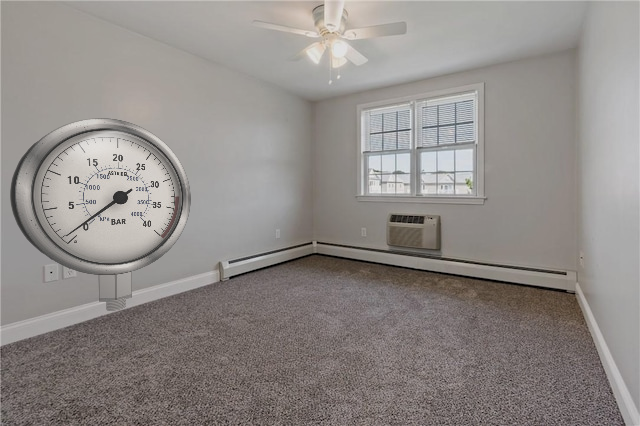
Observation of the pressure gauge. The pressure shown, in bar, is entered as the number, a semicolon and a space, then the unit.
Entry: 1; bar
